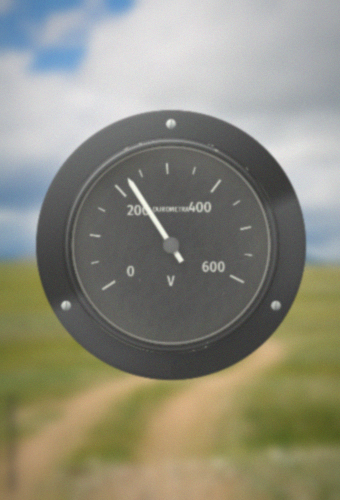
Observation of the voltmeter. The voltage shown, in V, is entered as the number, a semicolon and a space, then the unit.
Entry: 225; V
